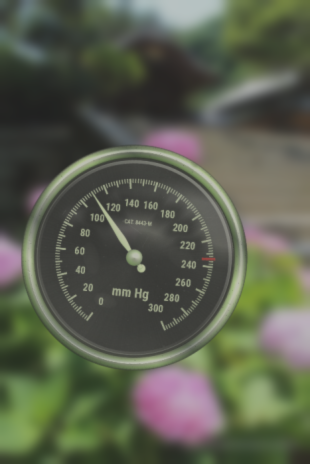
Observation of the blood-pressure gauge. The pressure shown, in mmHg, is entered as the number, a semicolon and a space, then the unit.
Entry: 110; mmHg
